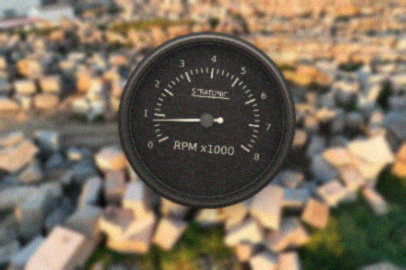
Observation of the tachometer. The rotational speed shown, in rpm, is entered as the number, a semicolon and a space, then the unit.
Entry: 800; rpm
